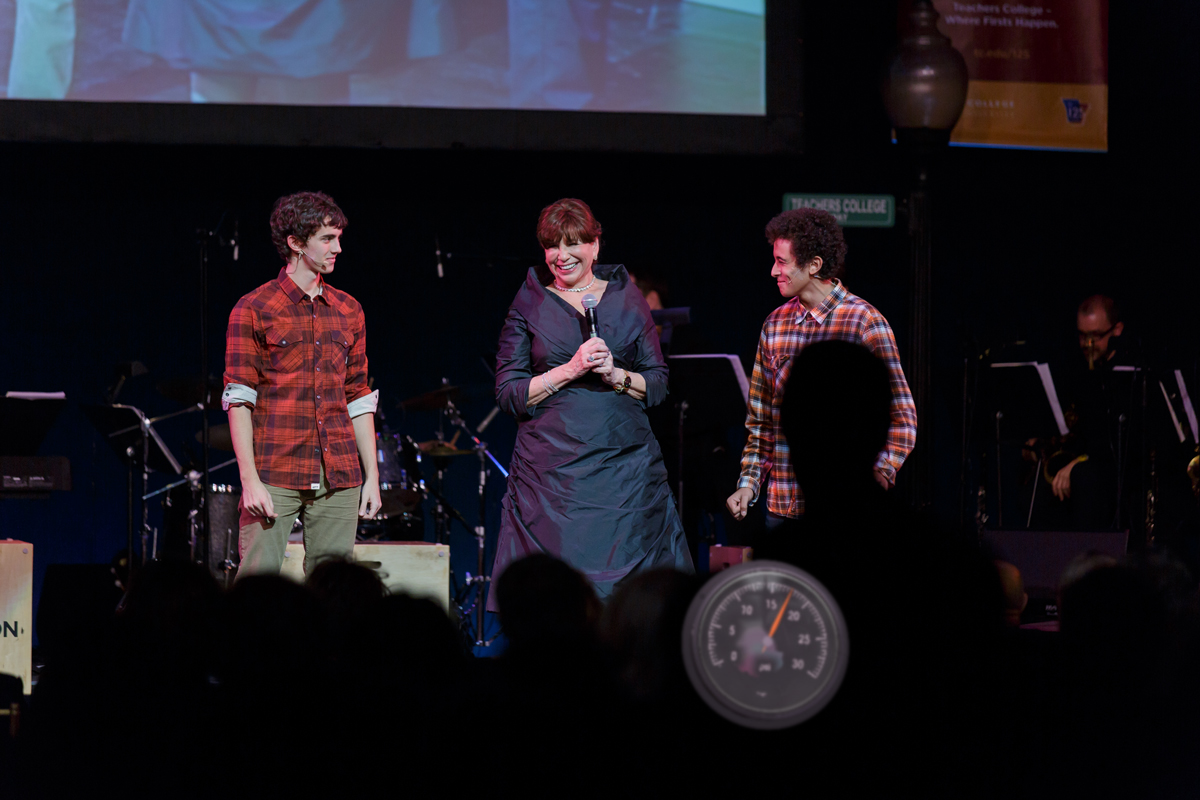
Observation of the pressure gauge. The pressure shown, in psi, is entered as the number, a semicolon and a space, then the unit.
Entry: 17.5; psi
